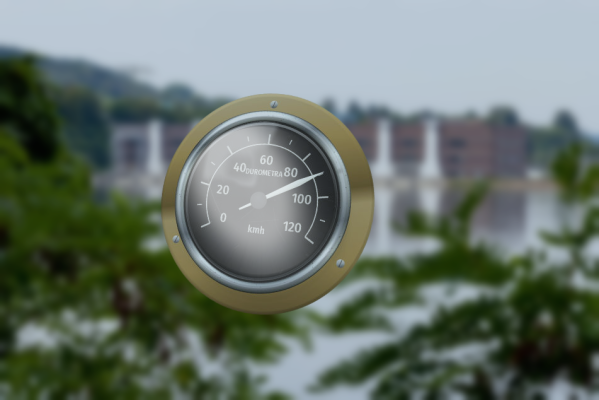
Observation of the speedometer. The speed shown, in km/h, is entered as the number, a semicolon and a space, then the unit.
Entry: 90; km/h
